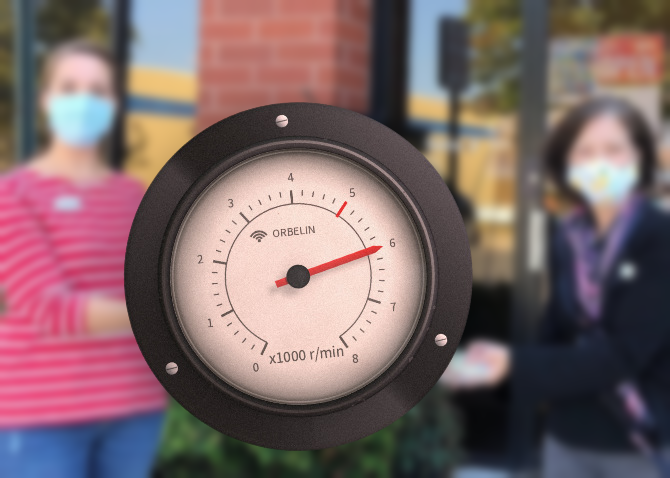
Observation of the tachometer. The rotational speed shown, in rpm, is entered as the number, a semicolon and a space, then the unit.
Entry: 6000; rpm
